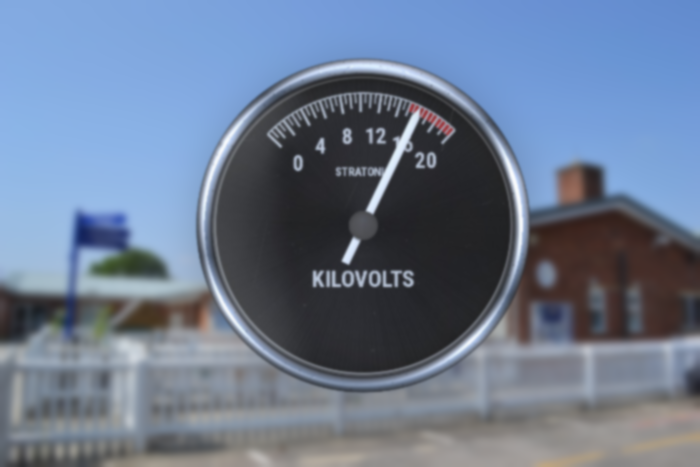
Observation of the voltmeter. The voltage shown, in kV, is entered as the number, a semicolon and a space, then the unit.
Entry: 16; kV
